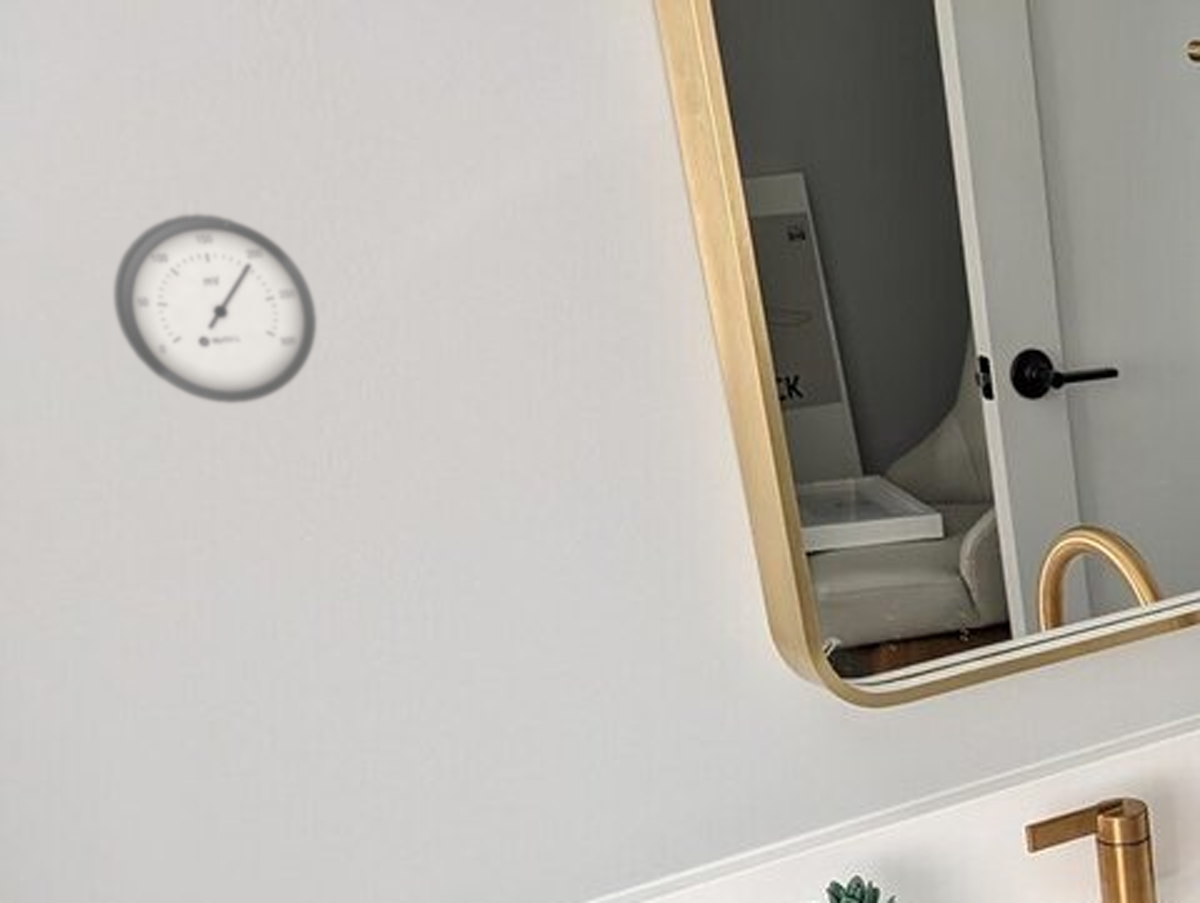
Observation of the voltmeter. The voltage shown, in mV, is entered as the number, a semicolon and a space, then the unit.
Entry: 200; mV
